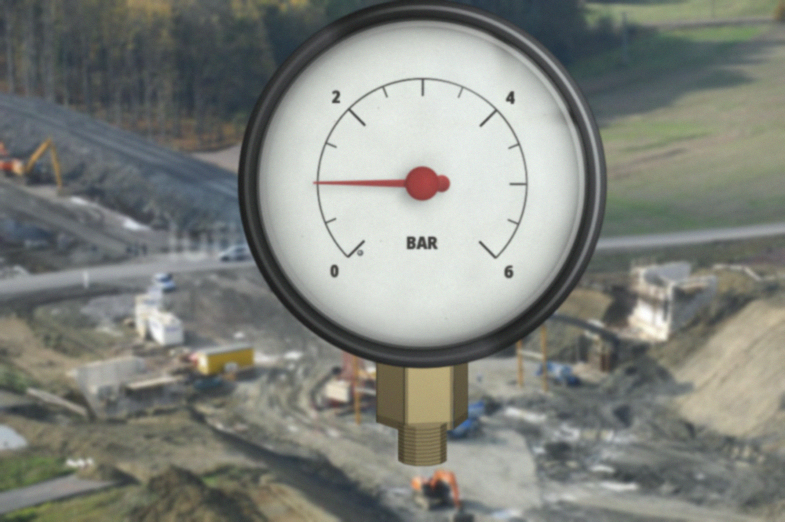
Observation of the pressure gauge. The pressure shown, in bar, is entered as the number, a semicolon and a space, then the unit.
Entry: 1; bar
